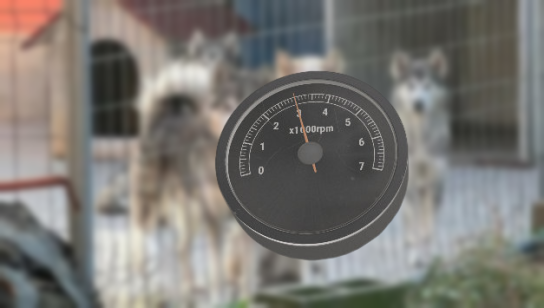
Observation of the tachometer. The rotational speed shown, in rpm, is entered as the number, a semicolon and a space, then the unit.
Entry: 3000; rpm
